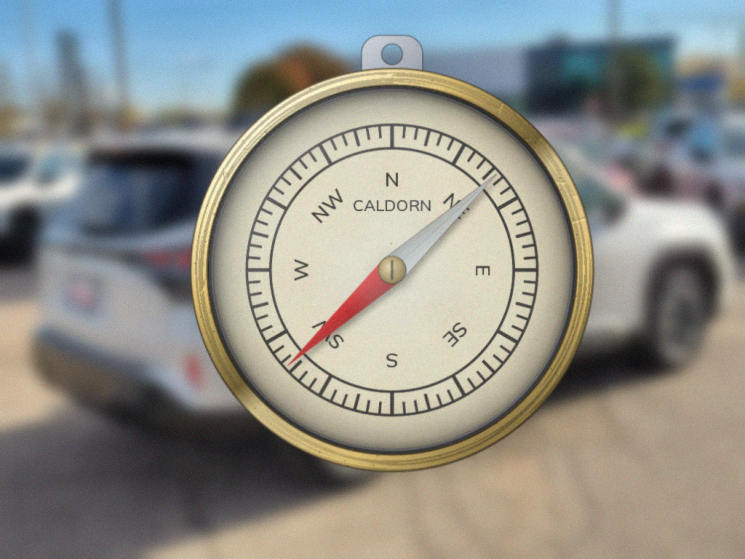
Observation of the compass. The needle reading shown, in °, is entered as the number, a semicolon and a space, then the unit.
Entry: 227.5; °
